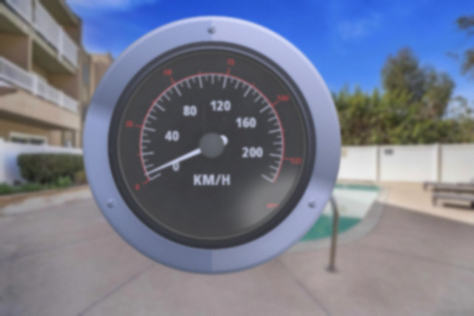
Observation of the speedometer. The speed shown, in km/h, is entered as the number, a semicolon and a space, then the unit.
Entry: 5; km/h
